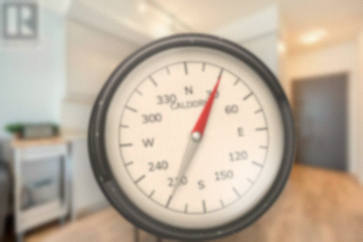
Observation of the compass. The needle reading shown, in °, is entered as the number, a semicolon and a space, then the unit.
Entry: 30; °
